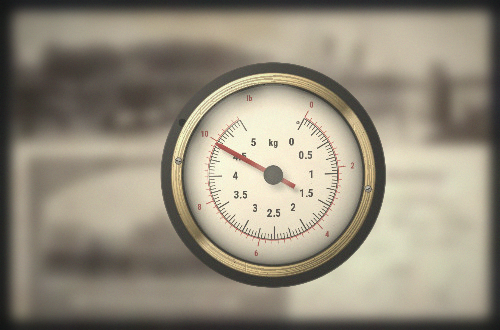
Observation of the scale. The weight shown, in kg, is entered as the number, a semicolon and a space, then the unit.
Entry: 4.5; kg
